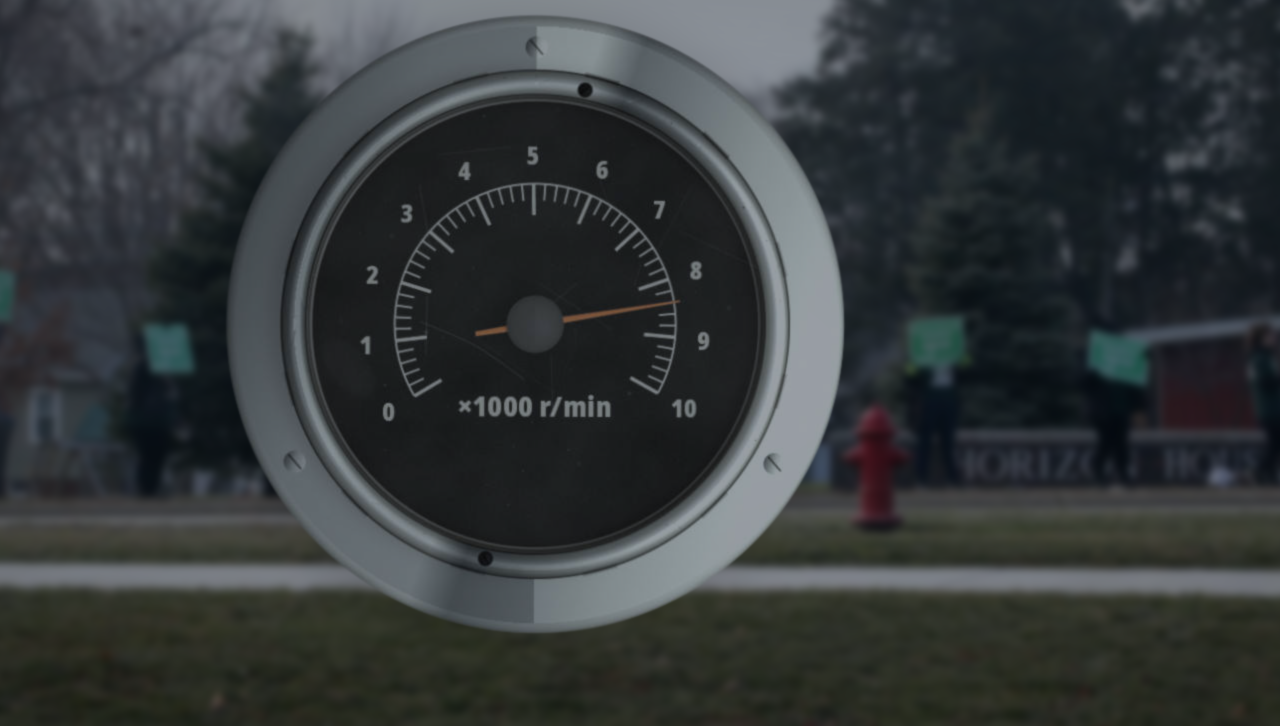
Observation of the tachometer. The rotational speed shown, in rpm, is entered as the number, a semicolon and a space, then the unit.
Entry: 8400; rpm
